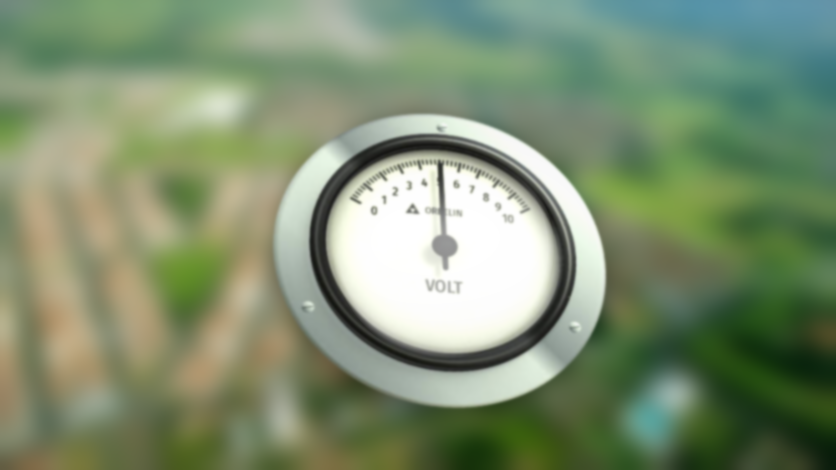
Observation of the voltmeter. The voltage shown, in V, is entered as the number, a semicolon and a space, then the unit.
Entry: 5; V
